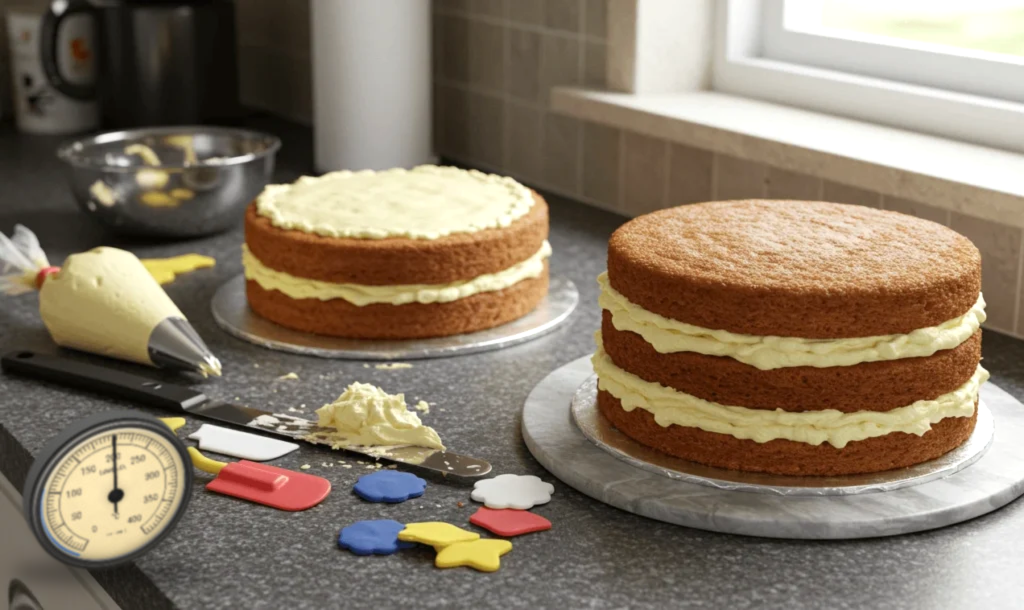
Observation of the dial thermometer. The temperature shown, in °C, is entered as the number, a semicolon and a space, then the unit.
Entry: 200; °C
